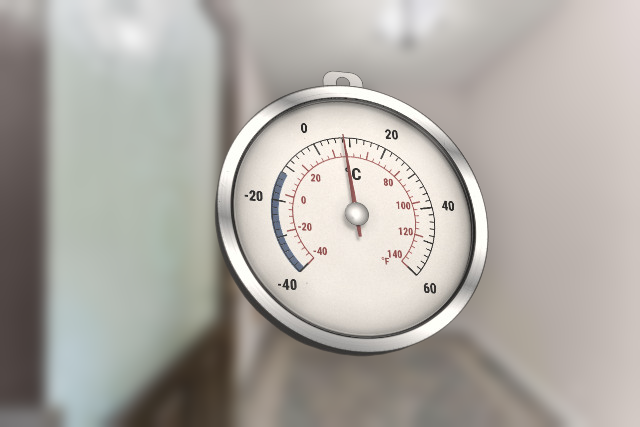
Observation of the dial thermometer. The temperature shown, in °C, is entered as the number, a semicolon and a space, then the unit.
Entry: 8; °C
